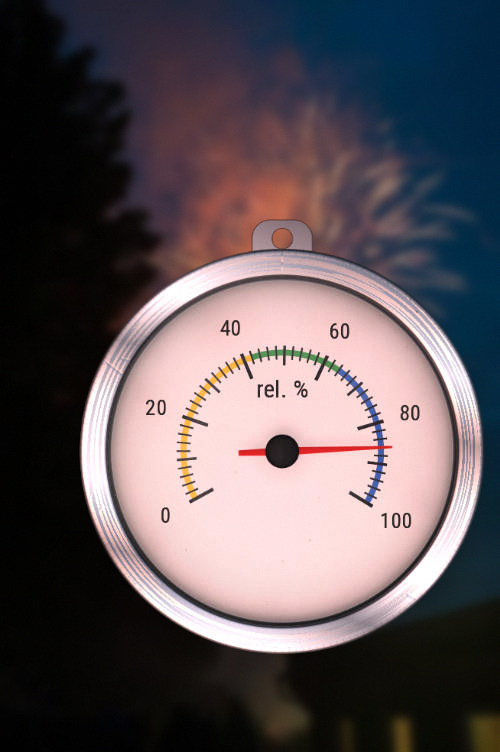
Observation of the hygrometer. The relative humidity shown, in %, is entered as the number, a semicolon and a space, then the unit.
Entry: 86; %
